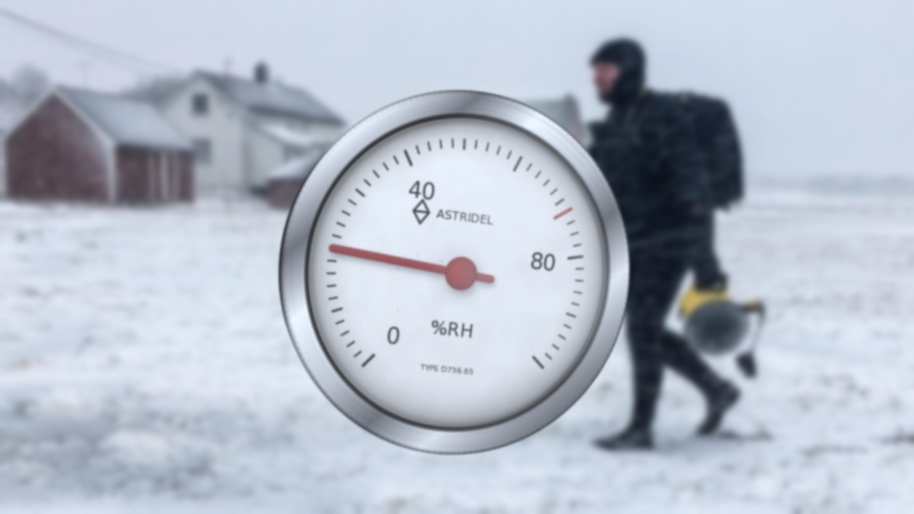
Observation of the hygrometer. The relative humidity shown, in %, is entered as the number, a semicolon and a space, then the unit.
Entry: 20; %
